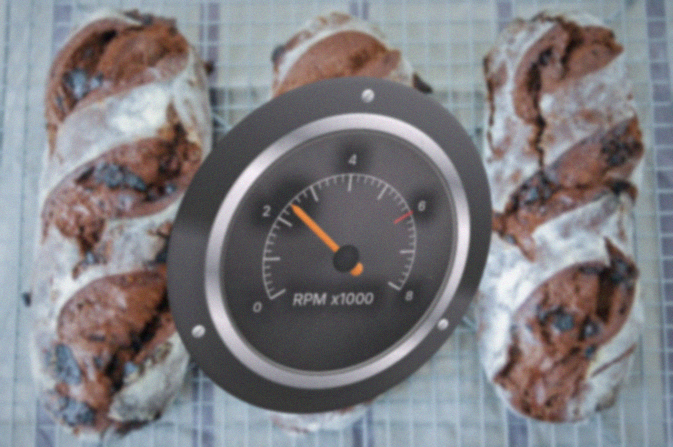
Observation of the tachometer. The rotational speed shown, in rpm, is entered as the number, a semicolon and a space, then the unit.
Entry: 2400; rpm
